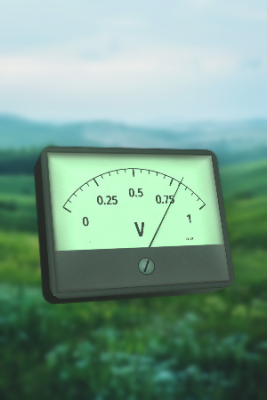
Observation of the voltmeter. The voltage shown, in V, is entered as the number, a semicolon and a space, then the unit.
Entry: 0.8; V
